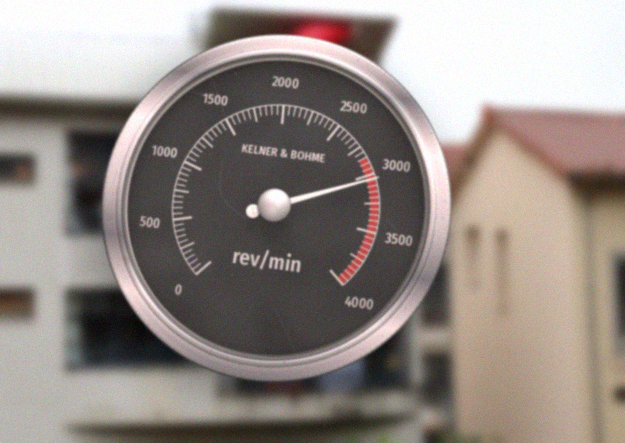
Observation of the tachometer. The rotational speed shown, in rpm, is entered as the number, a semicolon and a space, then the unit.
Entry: 3050; rpm
